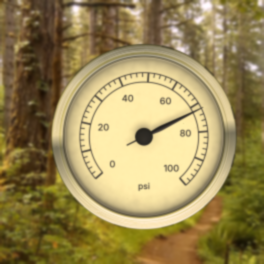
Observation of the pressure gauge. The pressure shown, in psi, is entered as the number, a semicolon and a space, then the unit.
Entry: 72; psi
